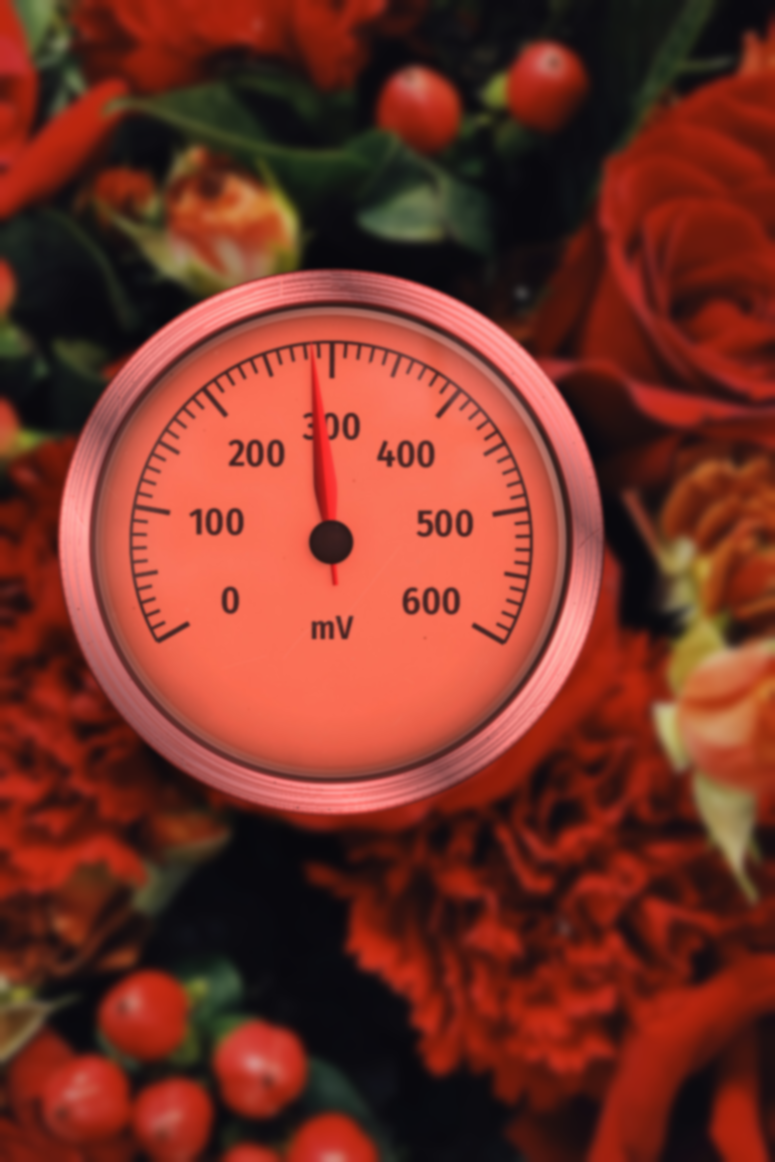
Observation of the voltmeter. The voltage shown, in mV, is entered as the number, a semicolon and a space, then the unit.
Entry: 285; mV
